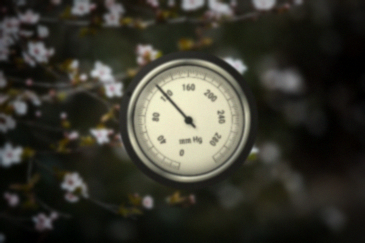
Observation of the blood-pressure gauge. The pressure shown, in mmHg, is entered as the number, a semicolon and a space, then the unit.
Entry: 120; mmHg
